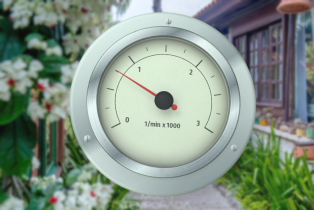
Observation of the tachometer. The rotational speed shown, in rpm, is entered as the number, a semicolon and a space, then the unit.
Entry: 750; rpm
